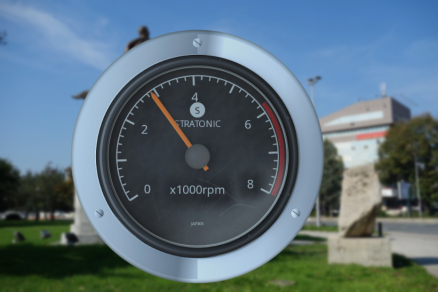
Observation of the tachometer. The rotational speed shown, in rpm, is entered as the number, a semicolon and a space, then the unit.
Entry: 2900; rpm
